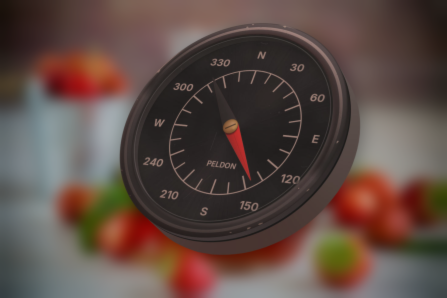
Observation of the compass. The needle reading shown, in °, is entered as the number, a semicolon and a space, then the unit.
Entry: 142.5; °
